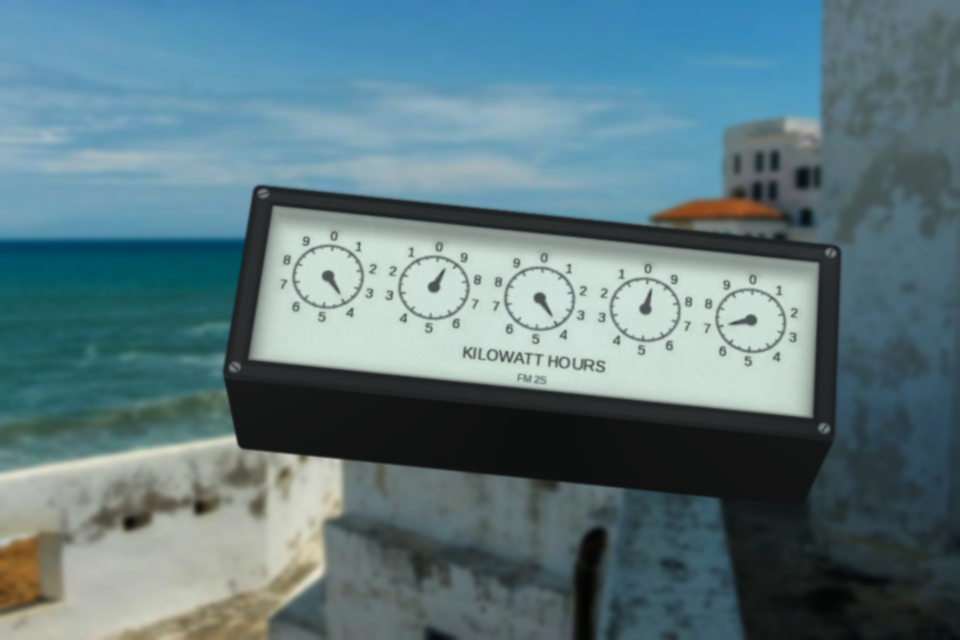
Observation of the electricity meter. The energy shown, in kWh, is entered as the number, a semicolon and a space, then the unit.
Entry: 39397; kWh
